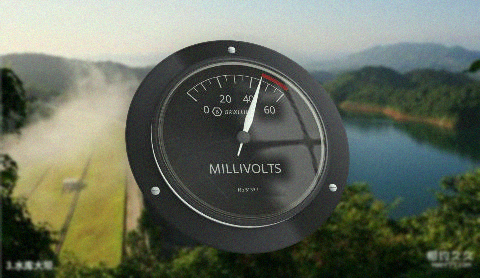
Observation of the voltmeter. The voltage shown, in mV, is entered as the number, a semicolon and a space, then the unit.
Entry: 45; mV
